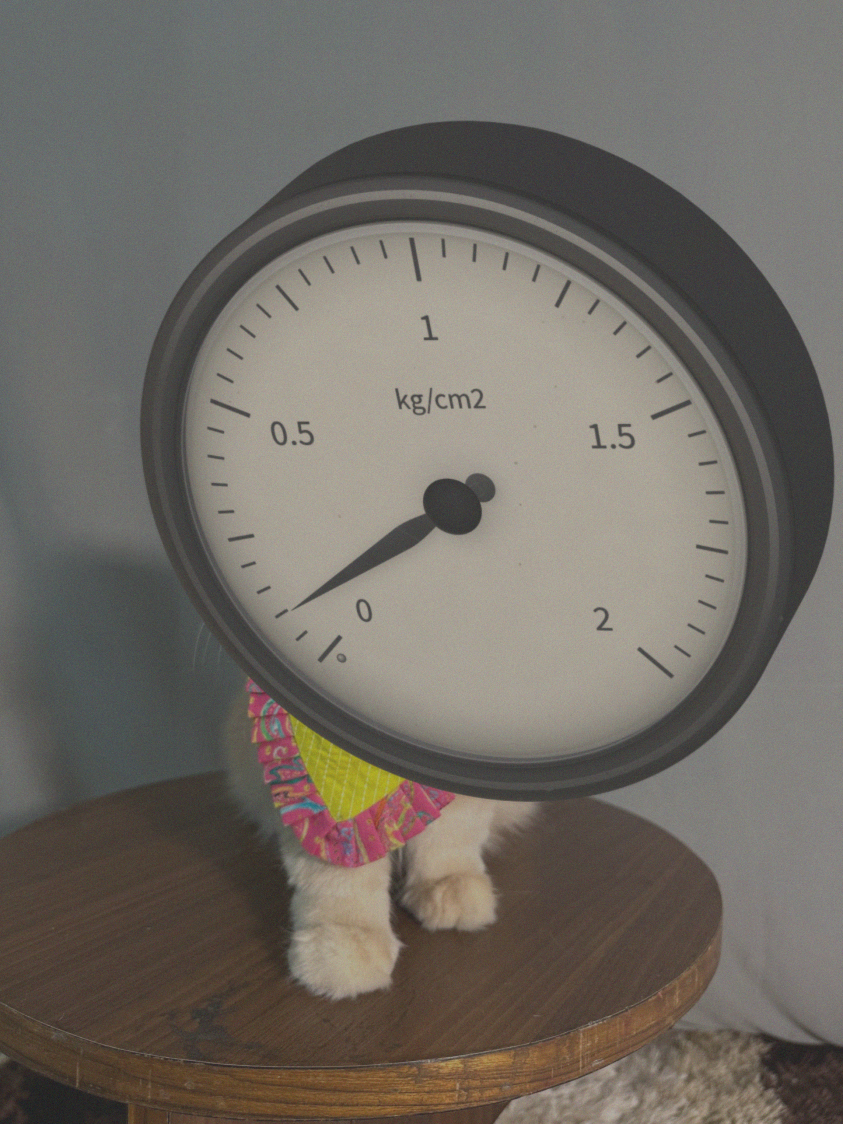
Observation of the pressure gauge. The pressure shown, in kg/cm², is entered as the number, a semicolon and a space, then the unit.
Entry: 0.1; kg/cm²
